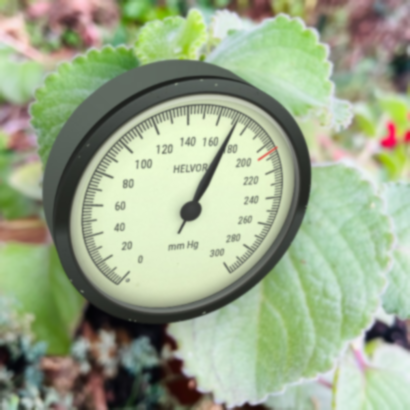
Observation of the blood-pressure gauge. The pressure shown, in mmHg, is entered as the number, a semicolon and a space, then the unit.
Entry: 170; mmHg
